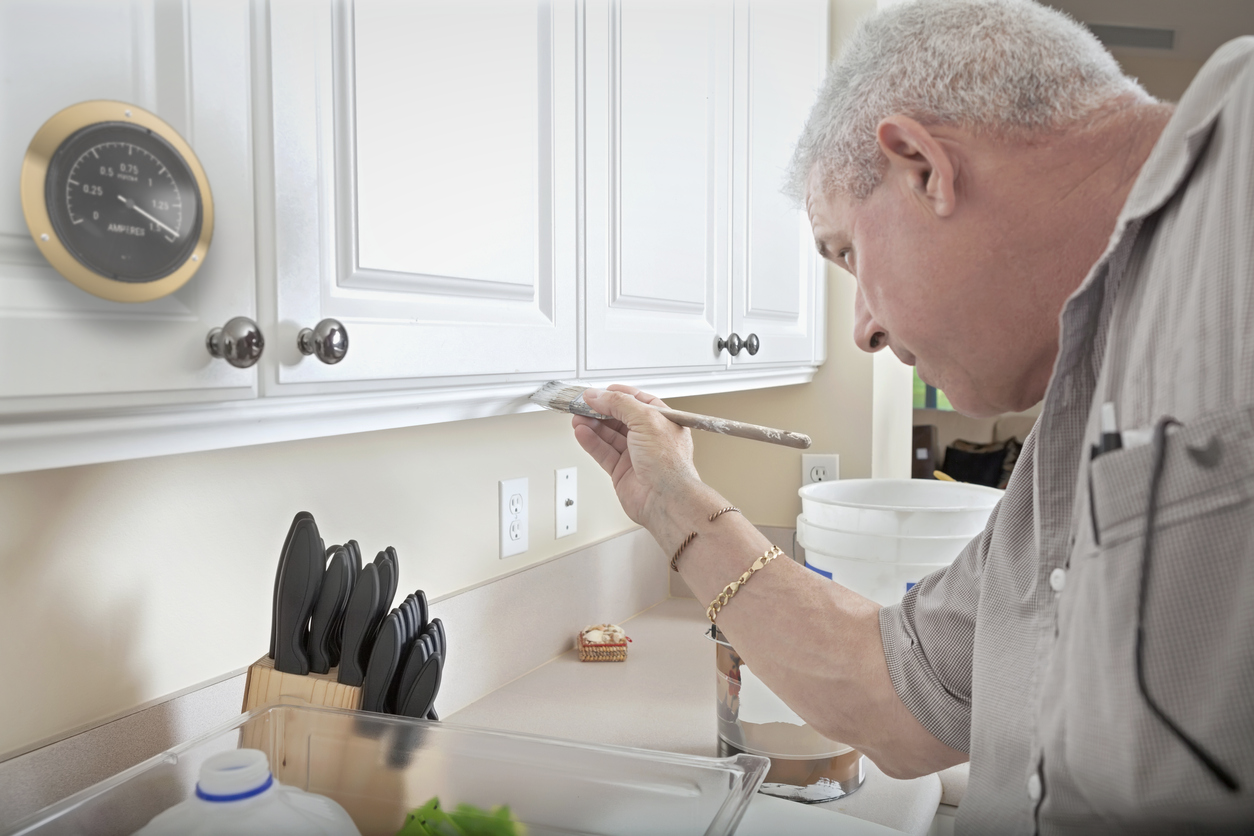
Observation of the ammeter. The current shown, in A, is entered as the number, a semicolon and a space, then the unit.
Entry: 1.45; A
